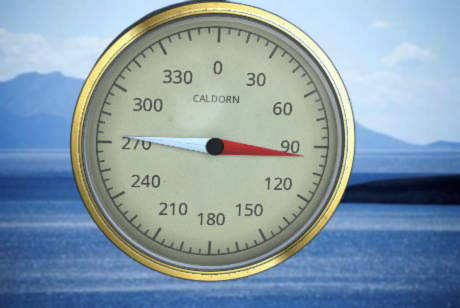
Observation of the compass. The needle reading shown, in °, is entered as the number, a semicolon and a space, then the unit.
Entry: 95; °
